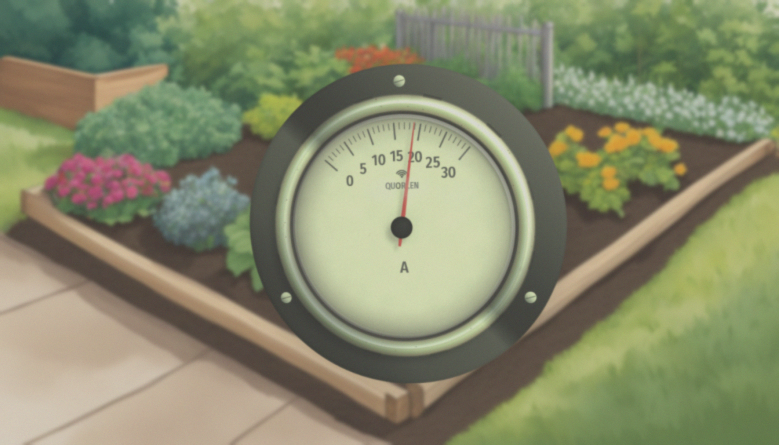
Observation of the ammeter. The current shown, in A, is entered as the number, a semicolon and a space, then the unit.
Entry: 19; A
